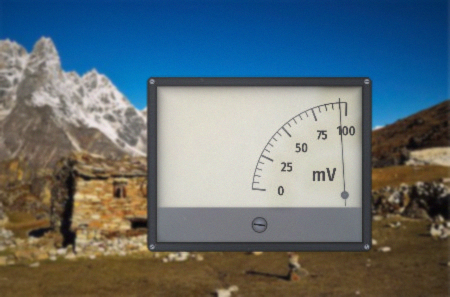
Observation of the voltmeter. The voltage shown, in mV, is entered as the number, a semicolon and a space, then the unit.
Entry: 95; mV
